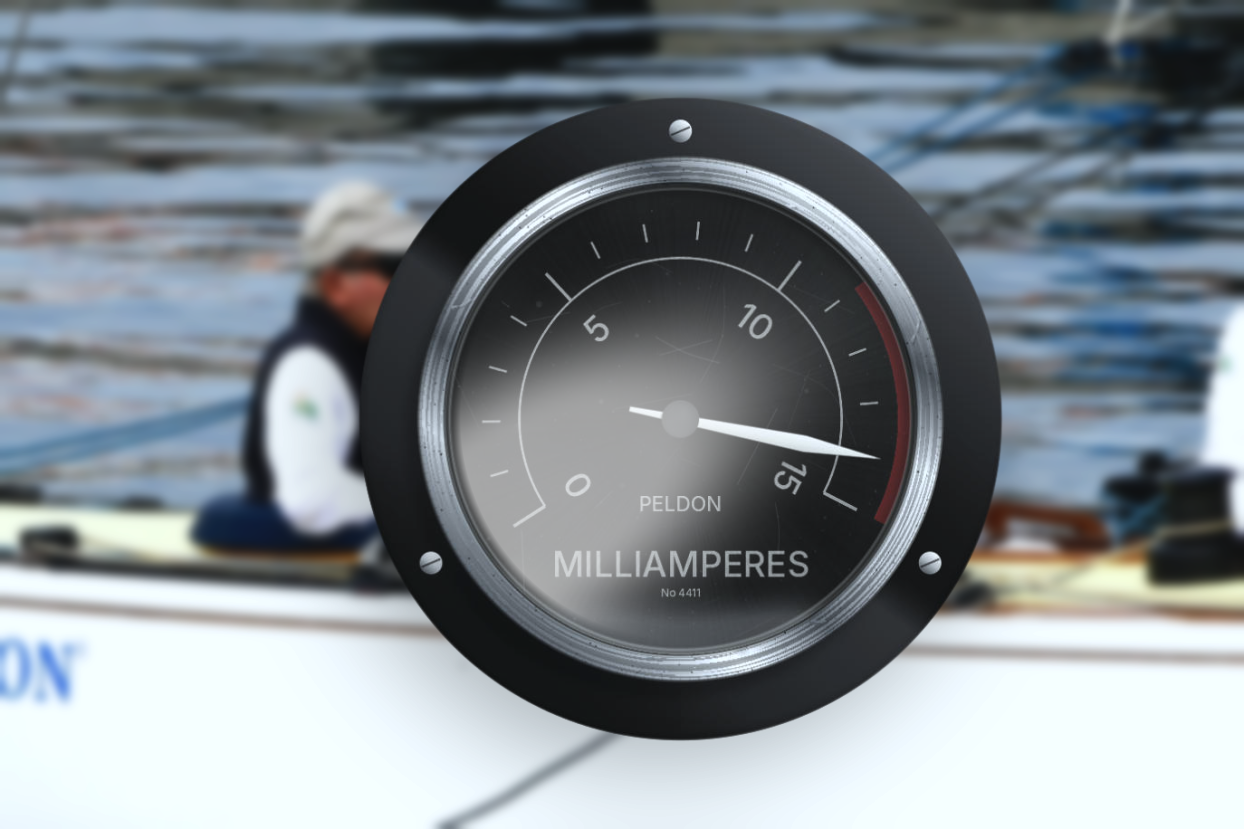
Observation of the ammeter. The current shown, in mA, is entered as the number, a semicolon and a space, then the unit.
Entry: 14; mA
